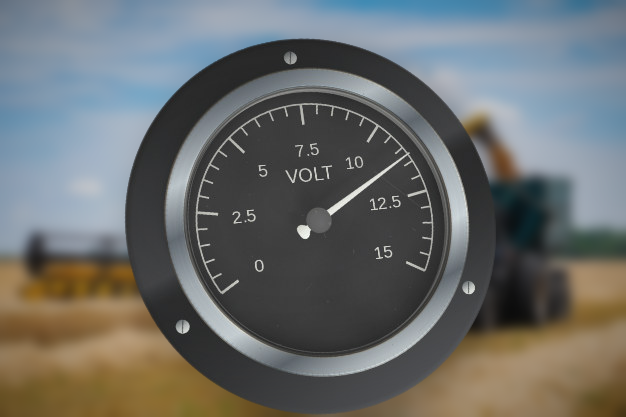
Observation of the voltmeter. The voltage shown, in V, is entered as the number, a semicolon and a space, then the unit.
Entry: 11.25; V
